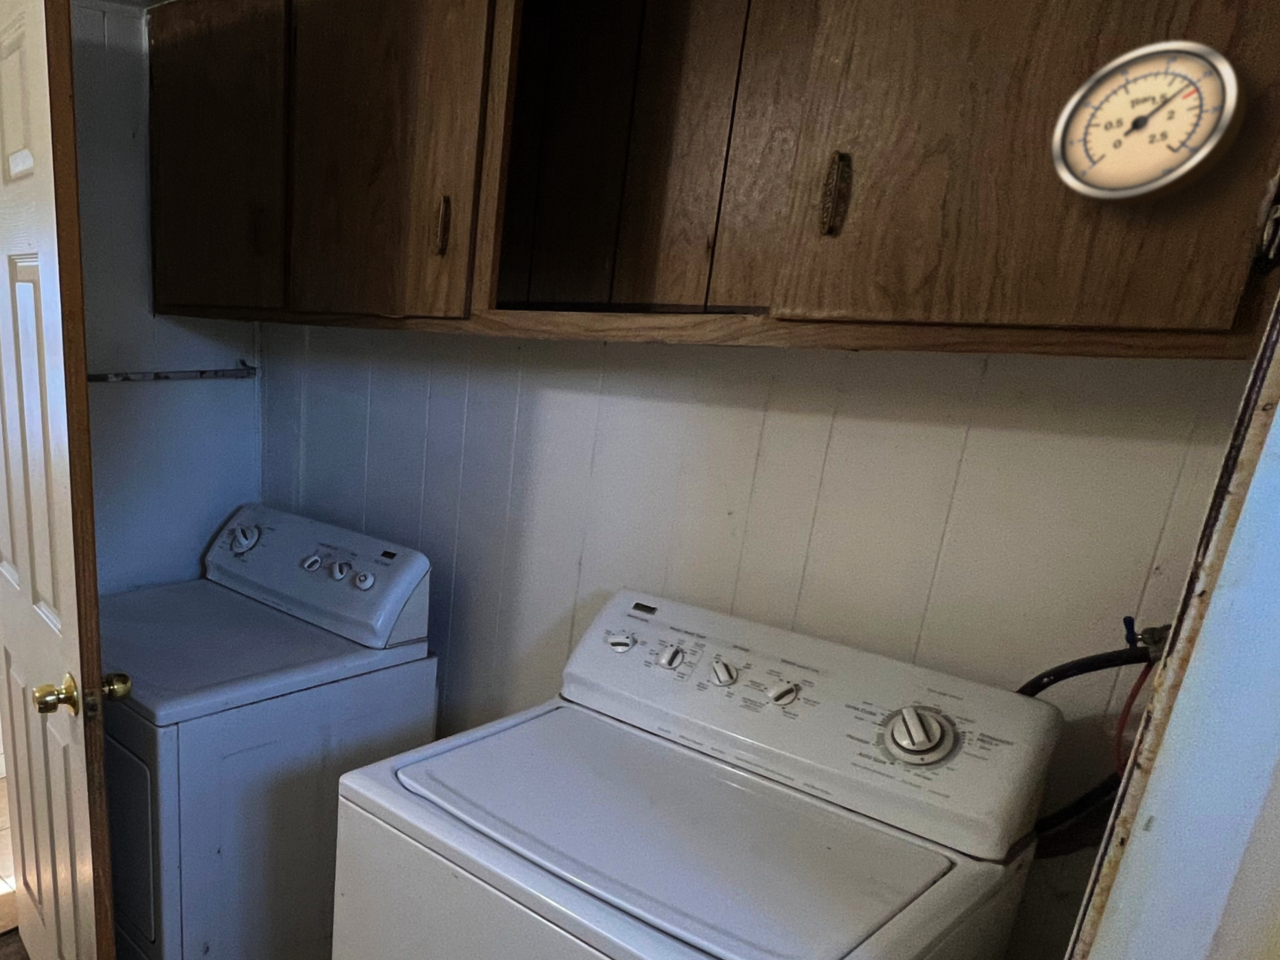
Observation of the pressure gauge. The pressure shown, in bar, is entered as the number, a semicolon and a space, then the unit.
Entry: 1.7; bar
